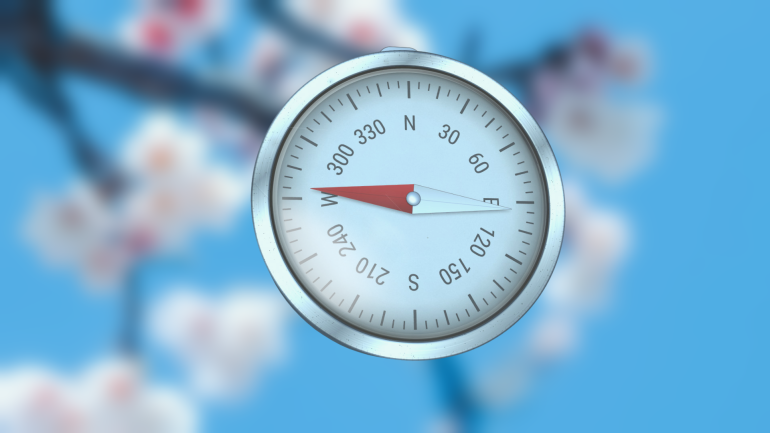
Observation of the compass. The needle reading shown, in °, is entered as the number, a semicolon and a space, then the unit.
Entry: 275; °
